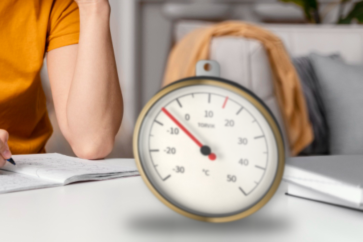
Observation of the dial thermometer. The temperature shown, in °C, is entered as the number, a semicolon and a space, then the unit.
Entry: -5; °C
